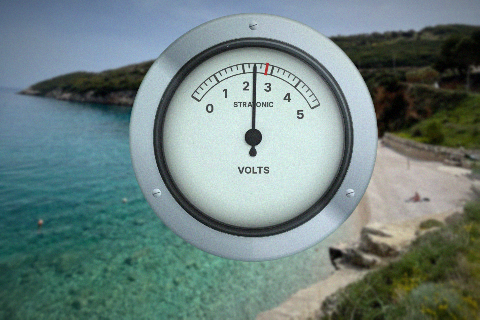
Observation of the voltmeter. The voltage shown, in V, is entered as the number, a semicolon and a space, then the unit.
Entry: 2.4; V
